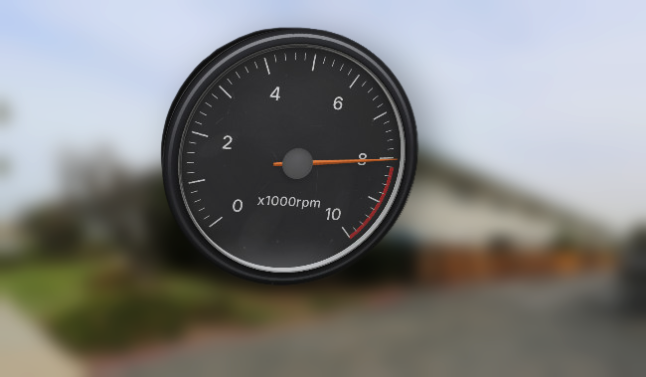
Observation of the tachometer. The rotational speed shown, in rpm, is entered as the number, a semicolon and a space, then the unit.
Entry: 8000; rpm
